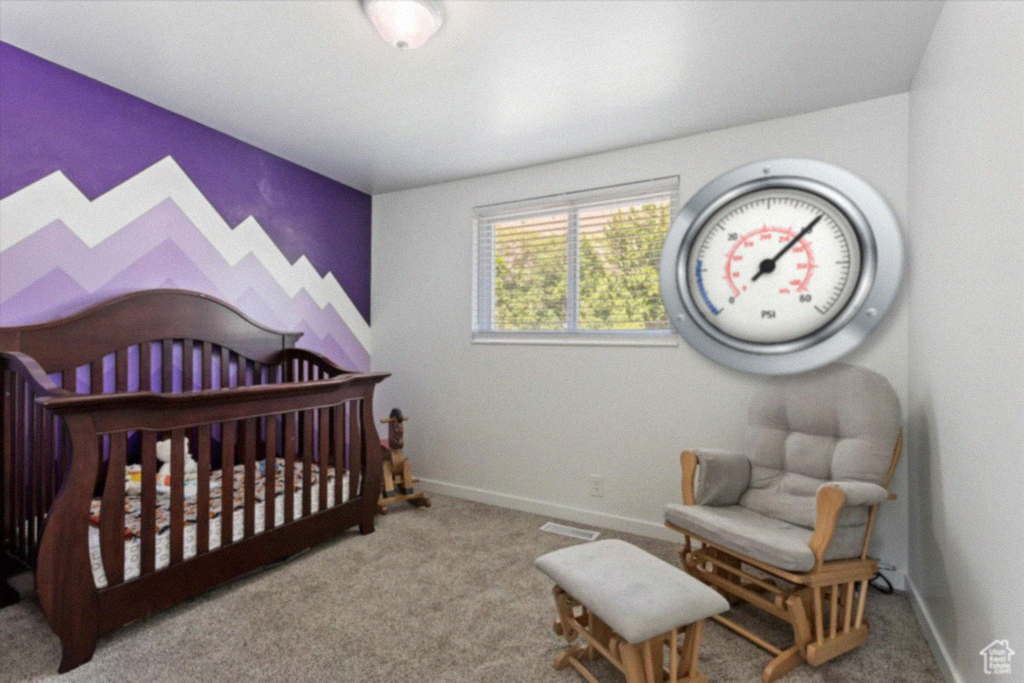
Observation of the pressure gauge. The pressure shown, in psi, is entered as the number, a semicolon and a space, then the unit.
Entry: 40; psi
